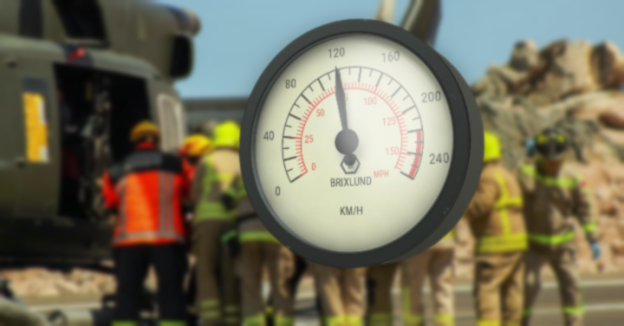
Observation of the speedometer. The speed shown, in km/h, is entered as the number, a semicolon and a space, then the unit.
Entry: 120; km/h
